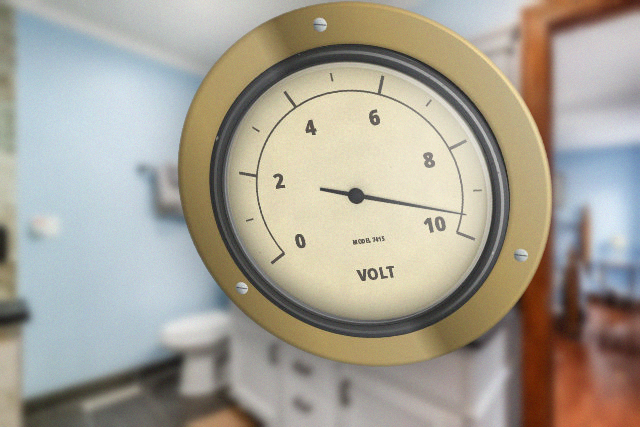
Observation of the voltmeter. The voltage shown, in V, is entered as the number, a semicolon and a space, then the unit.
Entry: 9.5; V
